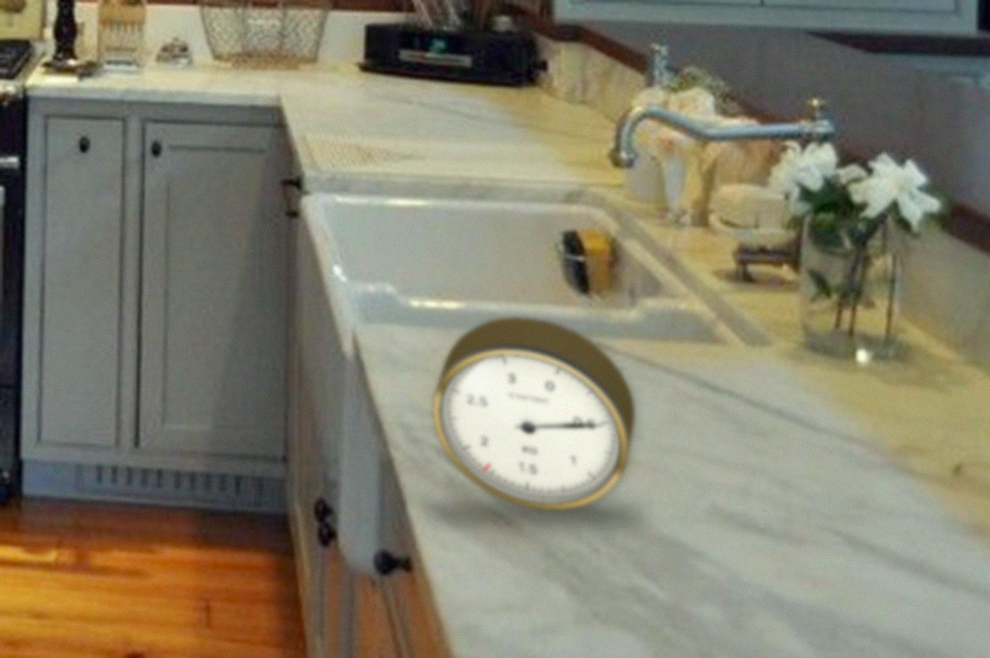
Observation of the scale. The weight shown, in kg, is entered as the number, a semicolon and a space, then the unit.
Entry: 0.5; kg
